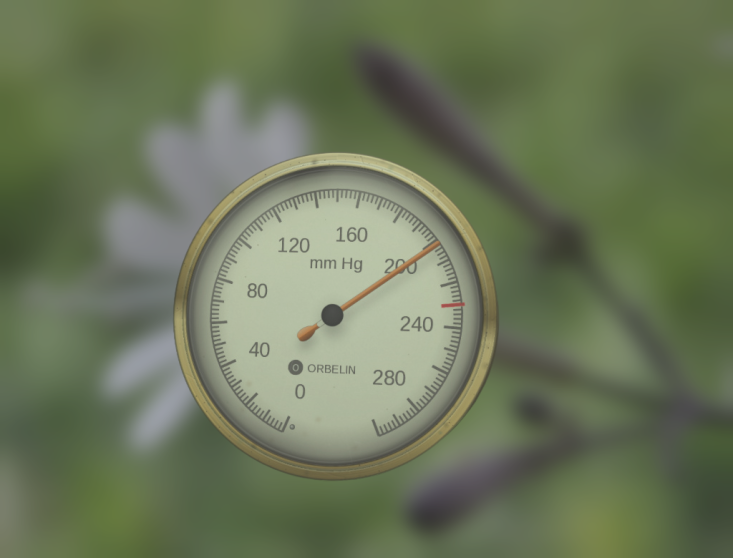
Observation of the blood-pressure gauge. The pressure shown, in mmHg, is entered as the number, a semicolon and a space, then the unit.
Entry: 202; mmHg
